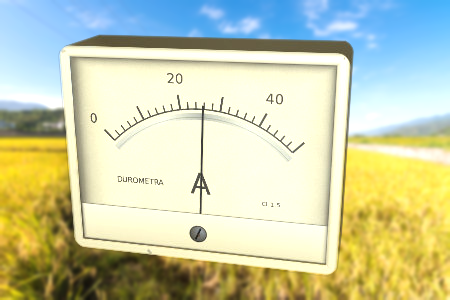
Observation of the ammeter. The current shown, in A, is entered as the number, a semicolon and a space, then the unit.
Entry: 26; A
